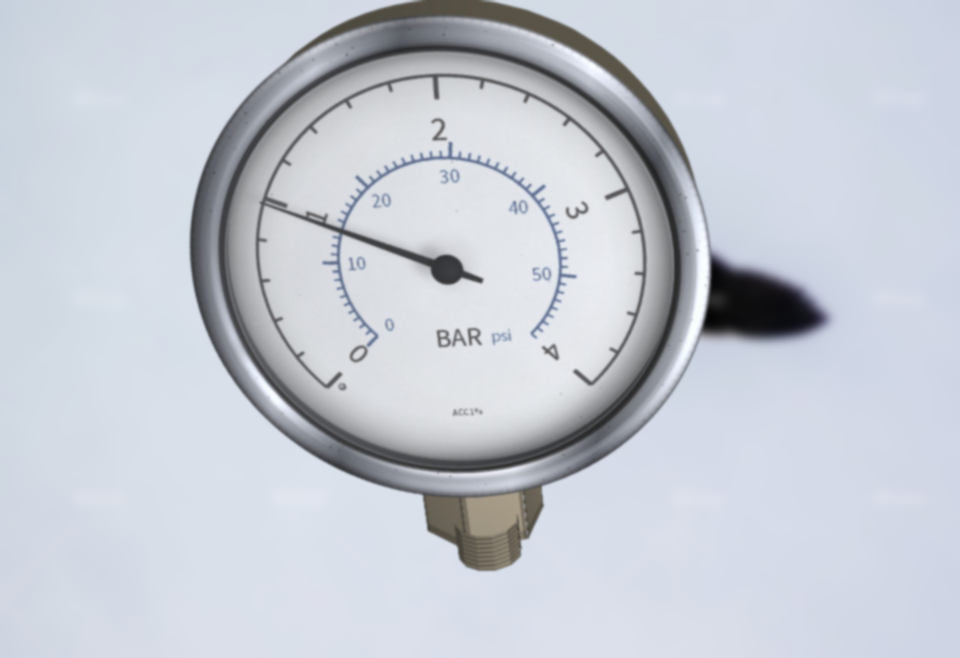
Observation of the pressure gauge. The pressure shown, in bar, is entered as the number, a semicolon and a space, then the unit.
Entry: 1; bar
